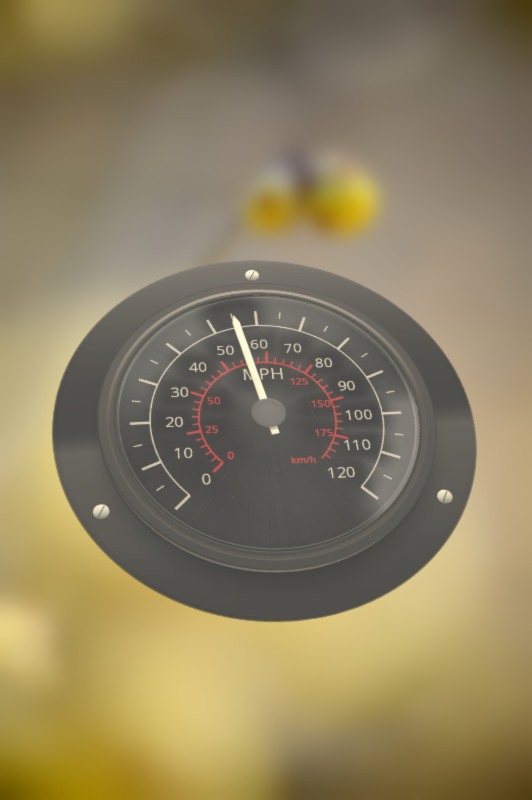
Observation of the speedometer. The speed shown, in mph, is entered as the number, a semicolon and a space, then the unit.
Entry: 55; mph
